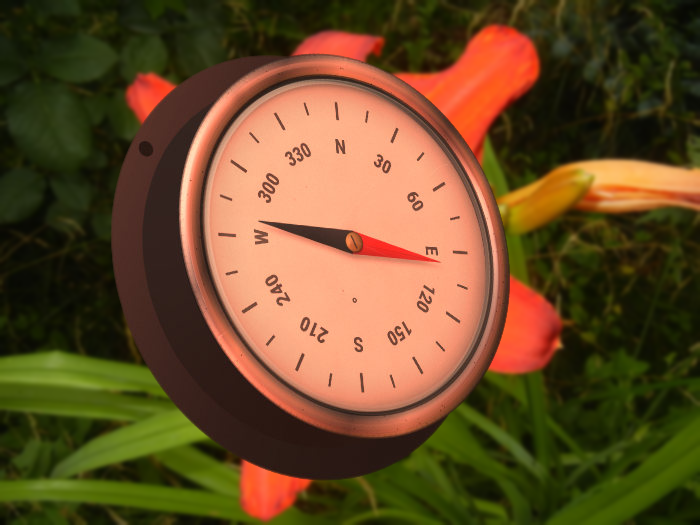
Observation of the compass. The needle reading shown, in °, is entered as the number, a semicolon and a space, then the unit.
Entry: 97.5; °
